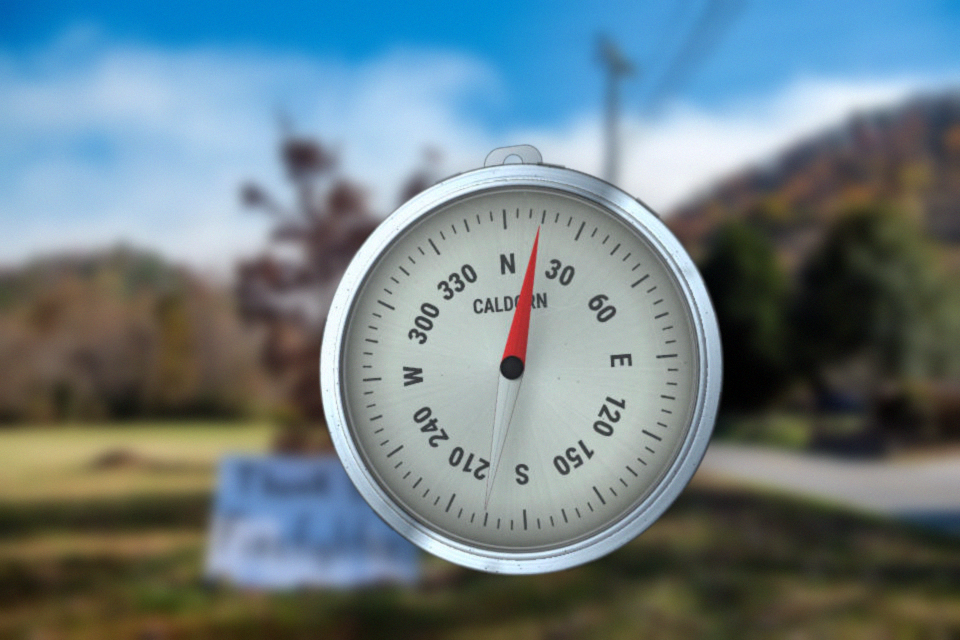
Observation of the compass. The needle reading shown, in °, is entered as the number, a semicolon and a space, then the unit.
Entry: 15; °
